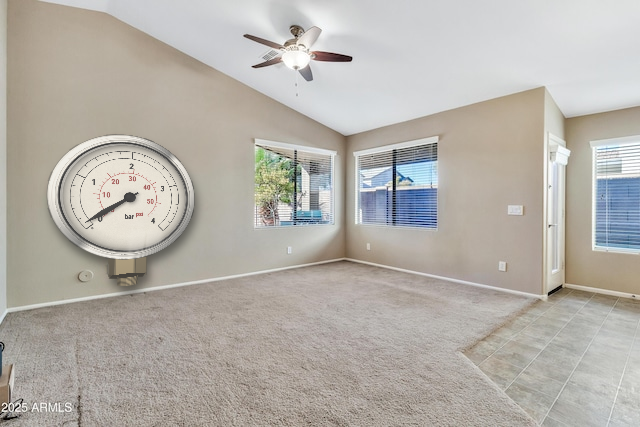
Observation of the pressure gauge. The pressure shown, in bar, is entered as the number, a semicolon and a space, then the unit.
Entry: 0.1; bar
